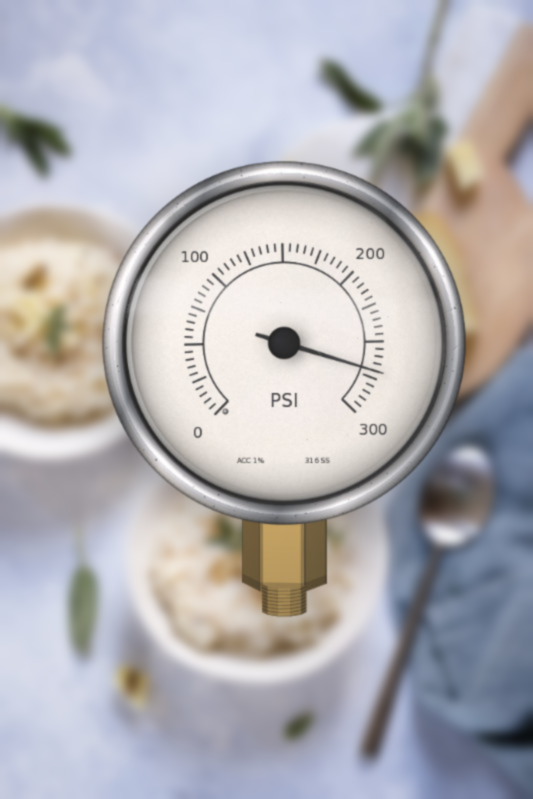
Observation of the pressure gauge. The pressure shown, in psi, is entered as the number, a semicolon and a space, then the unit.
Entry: 270; psi
